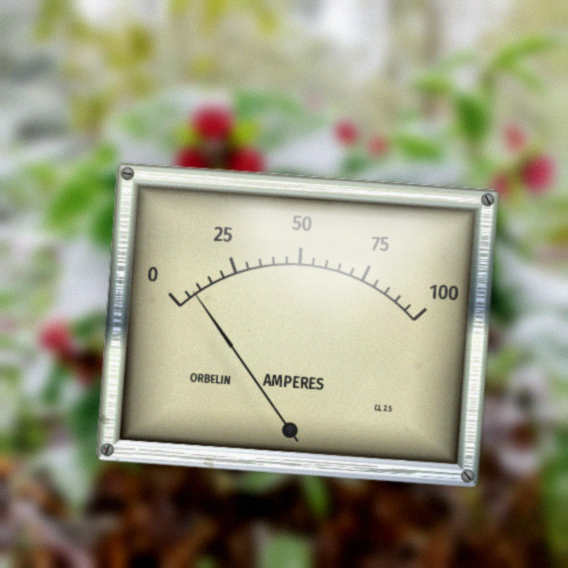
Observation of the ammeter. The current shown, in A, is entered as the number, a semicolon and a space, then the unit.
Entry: 7.5; A
